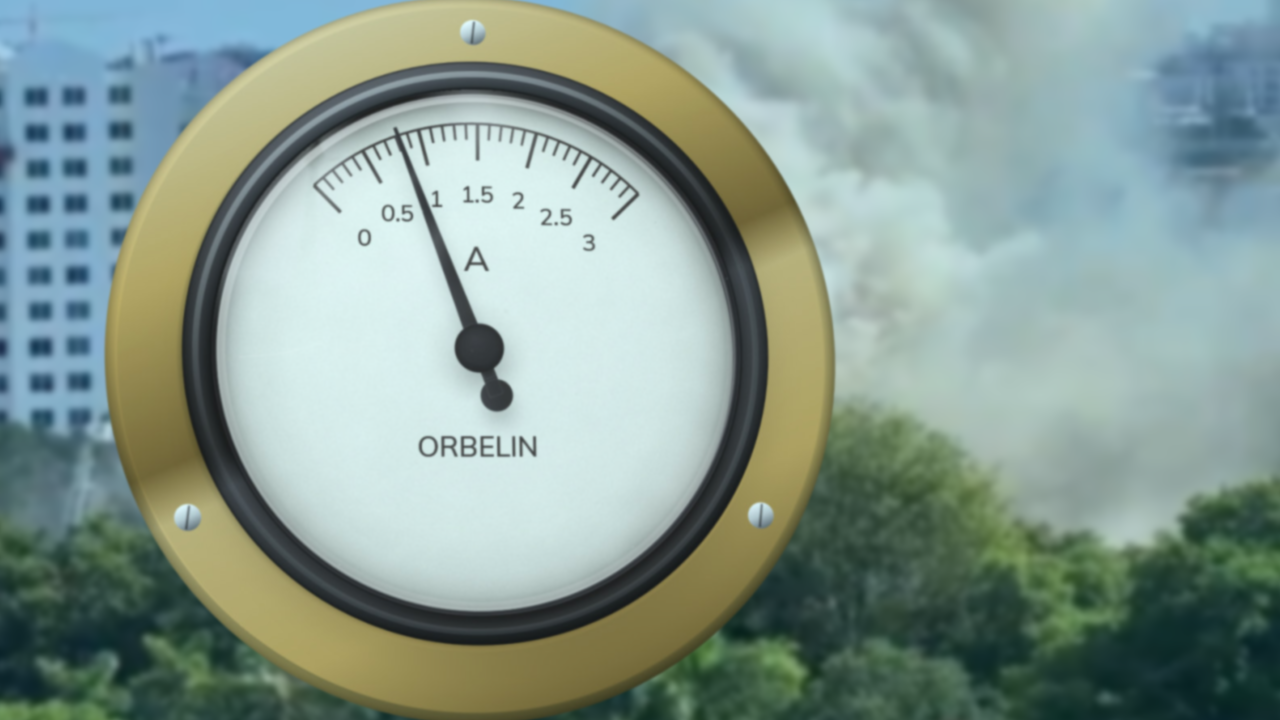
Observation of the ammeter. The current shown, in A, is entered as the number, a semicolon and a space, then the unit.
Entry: 0.8; A
